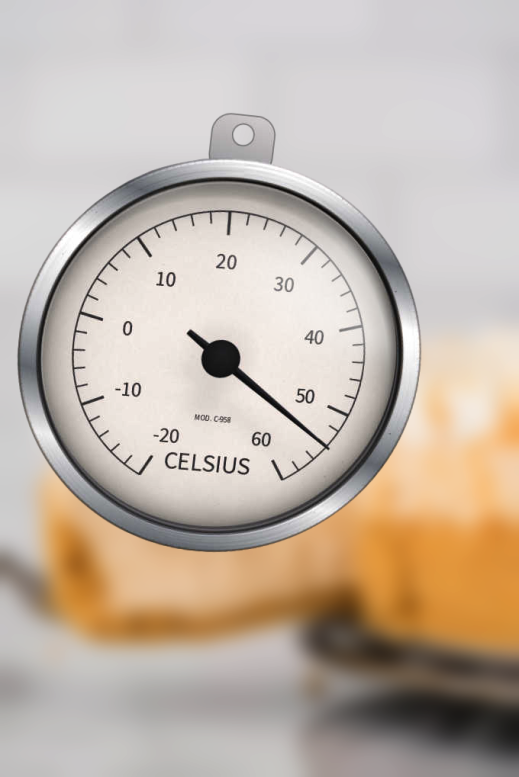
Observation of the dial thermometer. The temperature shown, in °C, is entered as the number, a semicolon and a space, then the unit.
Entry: 54; °C
